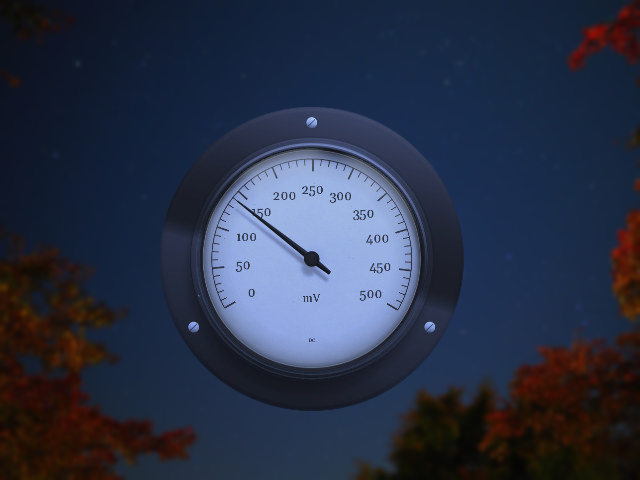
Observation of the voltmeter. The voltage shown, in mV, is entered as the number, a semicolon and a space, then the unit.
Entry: 140; mV
